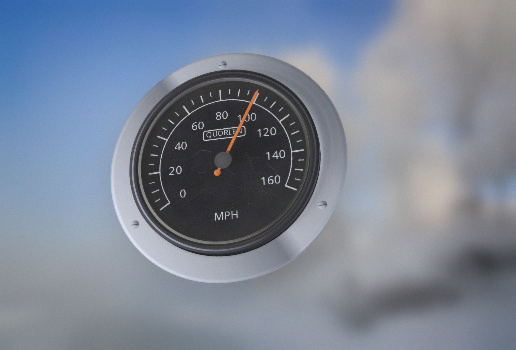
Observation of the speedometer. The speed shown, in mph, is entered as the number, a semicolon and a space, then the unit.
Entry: 100; mph
